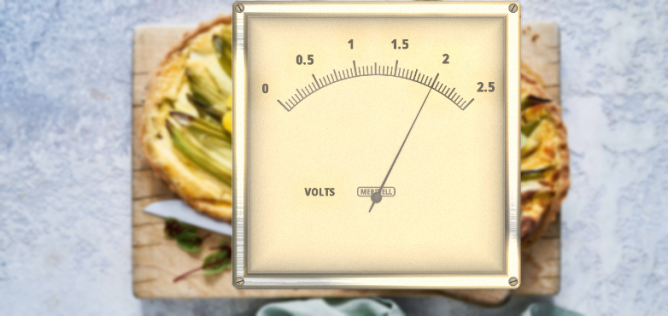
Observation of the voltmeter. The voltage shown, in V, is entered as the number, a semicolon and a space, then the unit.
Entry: 2; V
